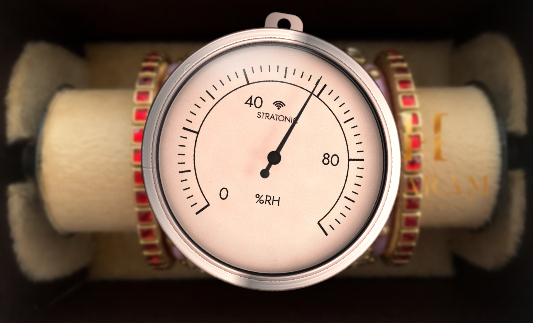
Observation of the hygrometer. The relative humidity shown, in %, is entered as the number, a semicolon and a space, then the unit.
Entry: 58; %
